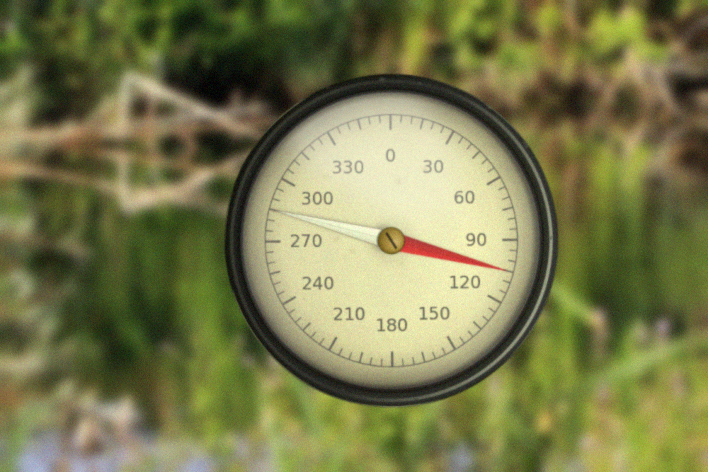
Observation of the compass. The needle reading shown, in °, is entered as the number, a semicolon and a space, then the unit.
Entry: 105; °
